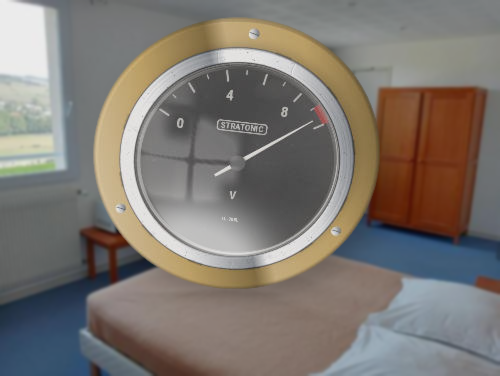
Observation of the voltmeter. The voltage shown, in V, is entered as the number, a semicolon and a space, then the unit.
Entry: 9.5; V
